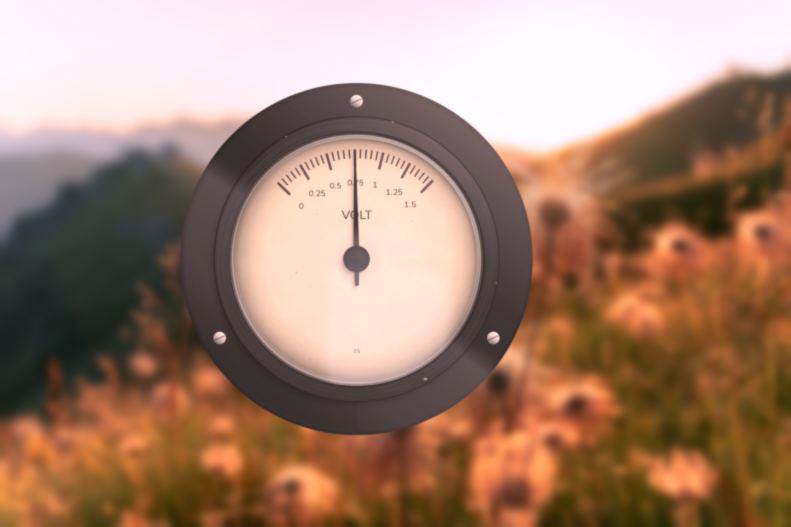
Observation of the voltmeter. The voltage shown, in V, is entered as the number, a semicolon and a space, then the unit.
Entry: 0.75; V
